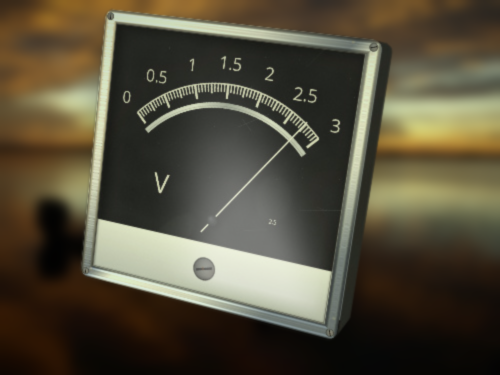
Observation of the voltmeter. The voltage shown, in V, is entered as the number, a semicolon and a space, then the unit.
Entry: 2.75; V
